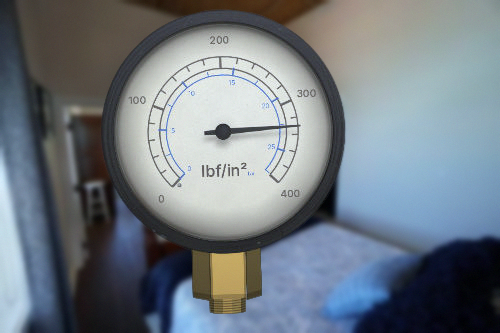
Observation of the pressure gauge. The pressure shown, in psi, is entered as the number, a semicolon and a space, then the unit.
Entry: 330; psi
